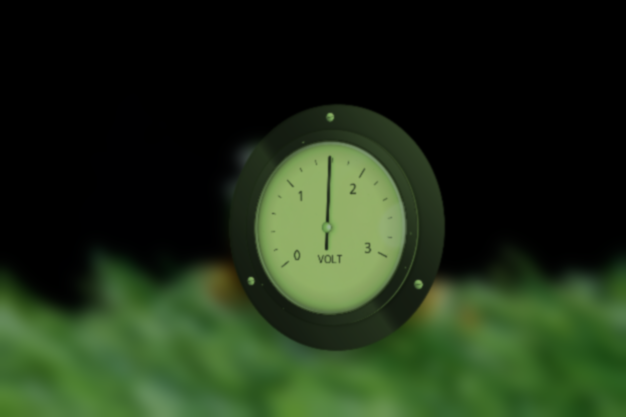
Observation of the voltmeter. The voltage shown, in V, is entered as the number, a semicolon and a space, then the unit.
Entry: 1.6; V
